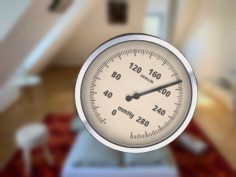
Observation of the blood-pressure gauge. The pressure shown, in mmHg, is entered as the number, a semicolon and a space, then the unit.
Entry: 190; mmHg
